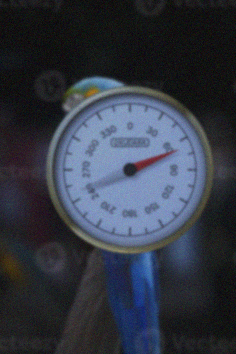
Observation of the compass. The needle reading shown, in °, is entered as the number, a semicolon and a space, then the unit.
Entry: 67.5; °
